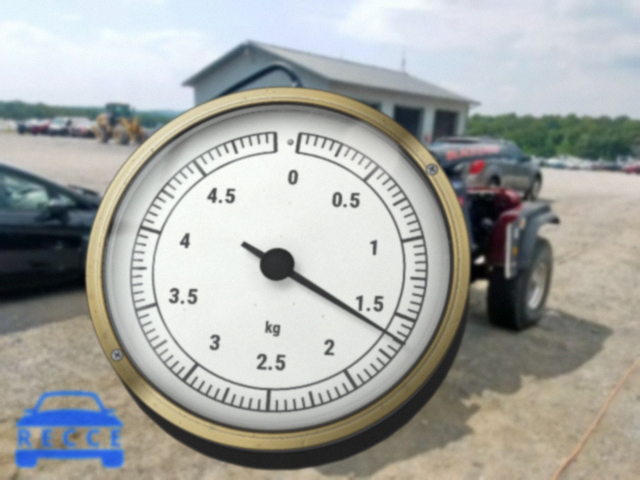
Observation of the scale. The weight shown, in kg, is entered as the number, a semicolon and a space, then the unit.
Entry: 1.65; kg
